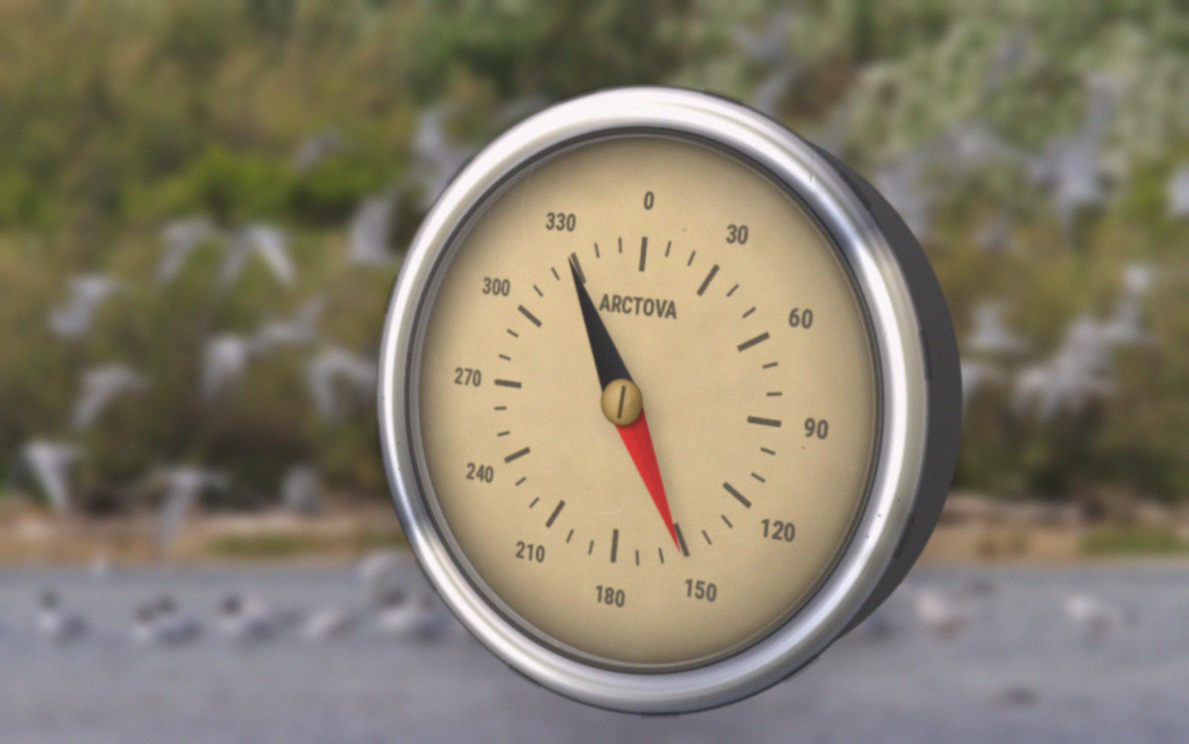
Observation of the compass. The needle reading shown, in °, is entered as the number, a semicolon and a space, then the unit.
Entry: 150; °
